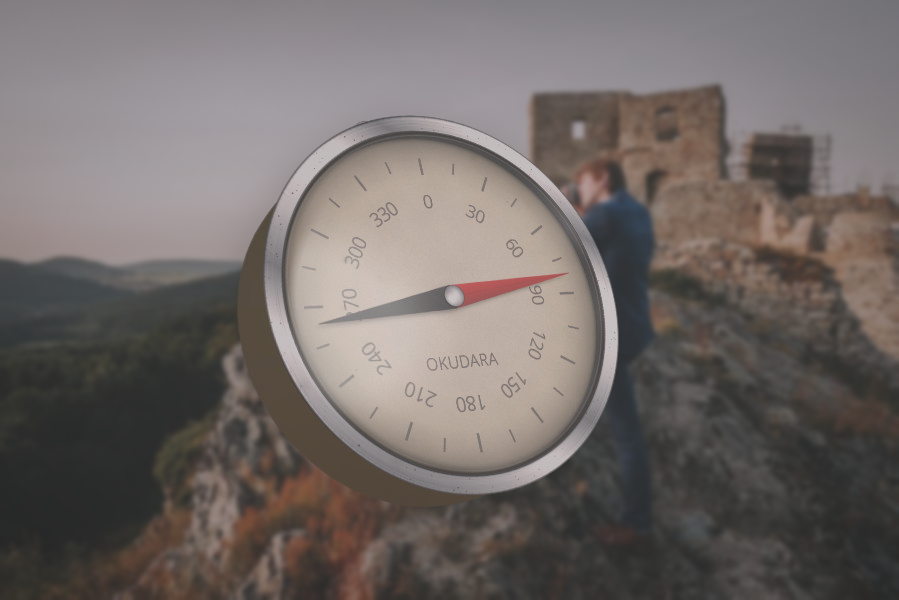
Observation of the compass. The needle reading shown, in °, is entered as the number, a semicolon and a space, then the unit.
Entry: 82.5; °
